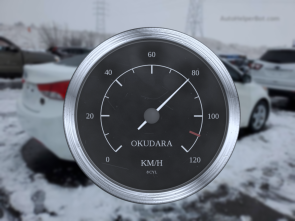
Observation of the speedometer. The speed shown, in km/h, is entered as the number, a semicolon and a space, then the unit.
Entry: 80; km/h
